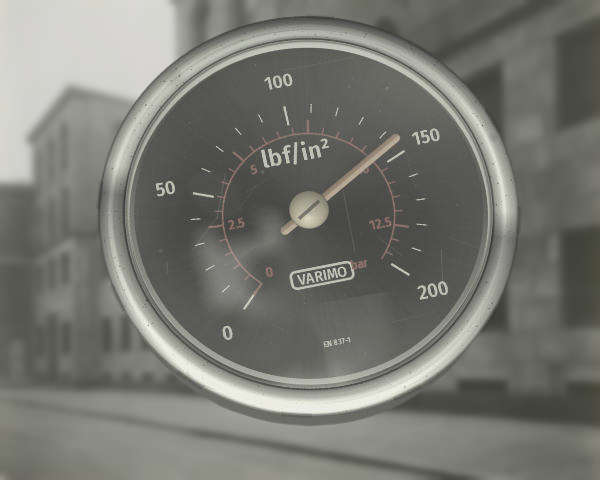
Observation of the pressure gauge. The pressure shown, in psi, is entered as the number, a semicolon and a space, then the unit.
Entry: 145; psi
